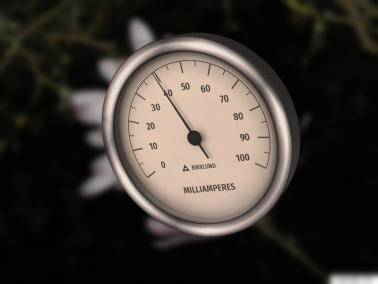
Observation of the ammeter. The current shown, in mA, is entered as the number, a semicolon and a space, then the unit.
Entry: 40; mA
